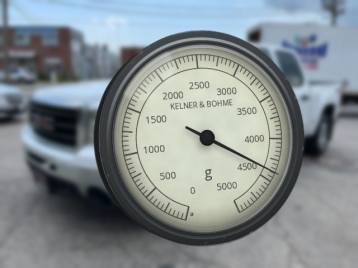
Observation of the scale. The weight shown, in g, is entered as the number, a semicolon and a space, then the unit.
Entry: 4400; g
